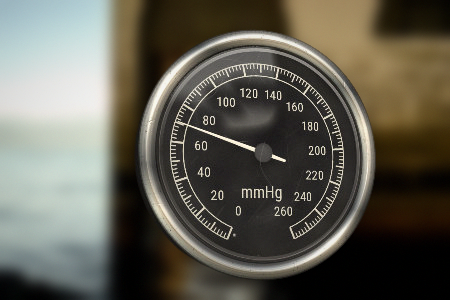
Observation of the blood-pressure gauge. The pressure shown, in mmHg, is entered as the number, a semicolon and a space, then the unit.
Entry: 70; mmHg
